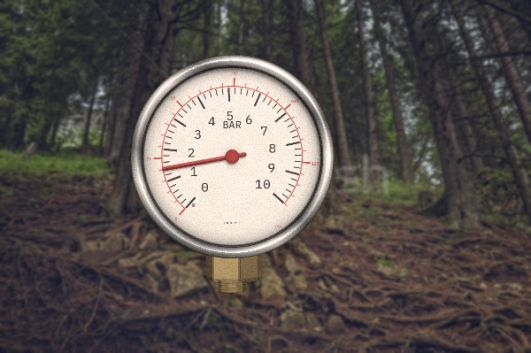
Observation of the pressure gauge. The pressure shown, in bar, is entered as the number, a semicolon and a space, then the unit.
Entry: 1.4; bar
